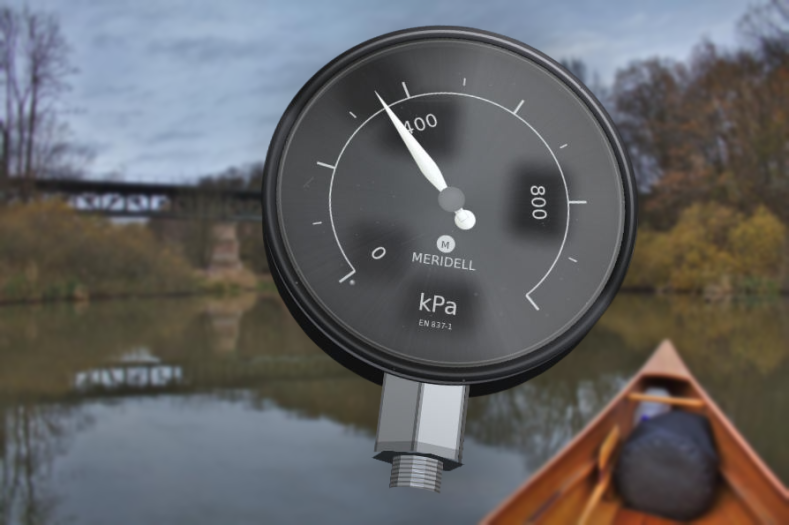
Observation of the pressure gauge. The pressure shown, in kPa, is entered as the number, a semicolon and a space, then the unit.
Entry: 350; kPa
